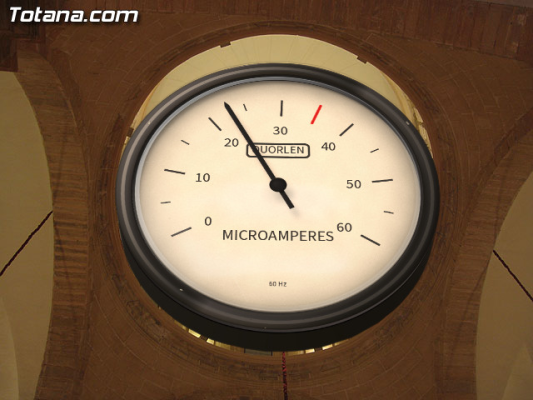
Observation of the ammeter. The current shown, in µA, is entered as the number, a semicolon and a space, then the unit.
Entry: 22.5; µA
